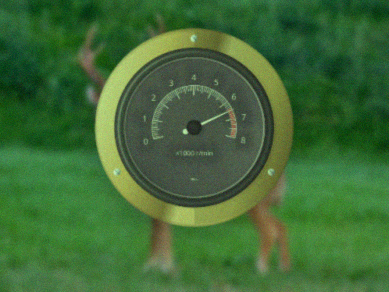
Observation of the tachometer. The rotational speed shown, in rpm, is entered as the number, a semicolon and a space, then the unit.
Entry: 6500; rpm
